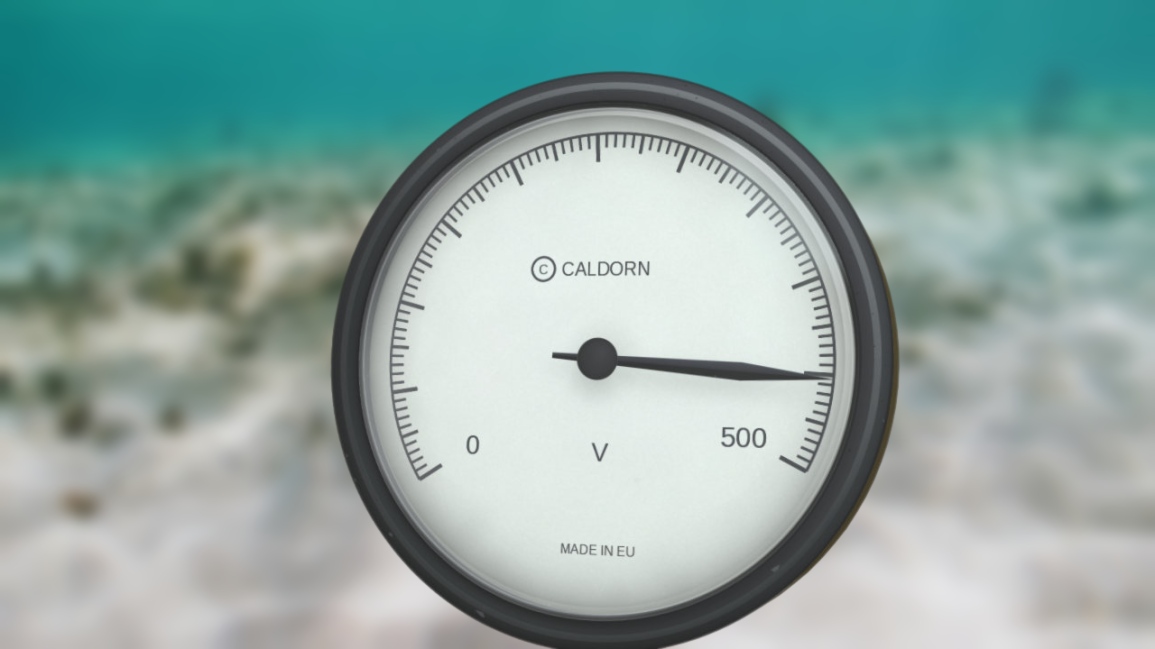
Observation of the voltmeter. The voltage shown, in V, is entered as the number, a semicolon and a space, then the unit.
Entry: 452.5; V
